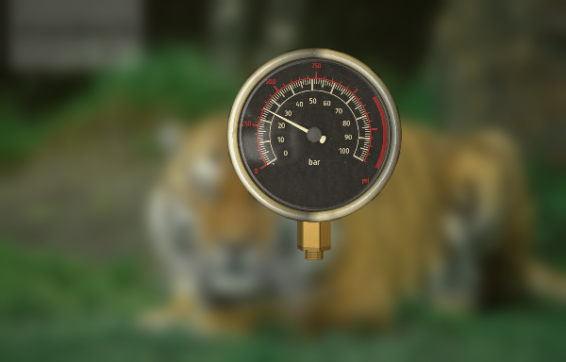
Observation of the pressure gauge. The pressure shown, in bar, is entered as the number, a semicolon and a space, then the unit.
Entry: 25; bar
